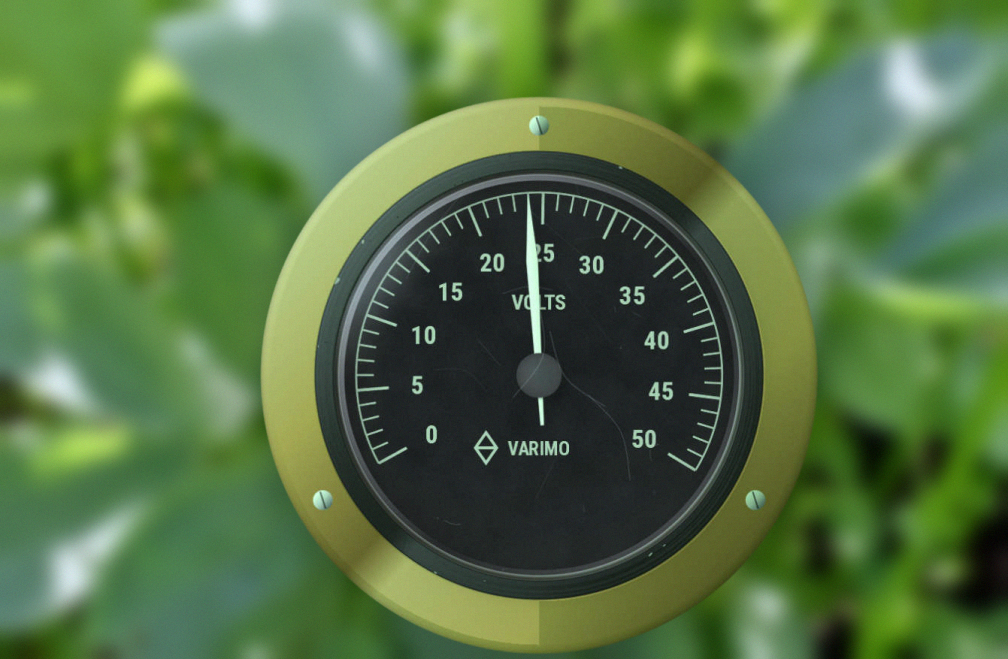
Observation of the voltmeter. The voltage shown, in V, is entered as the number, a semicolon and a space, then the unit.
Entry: 24; V
